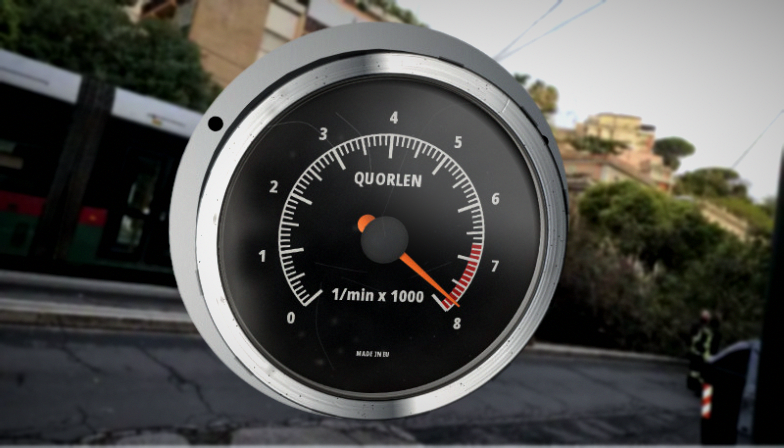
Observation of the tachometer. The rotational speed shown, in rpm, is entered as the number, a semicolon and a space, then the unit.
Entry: 7800; rpm
